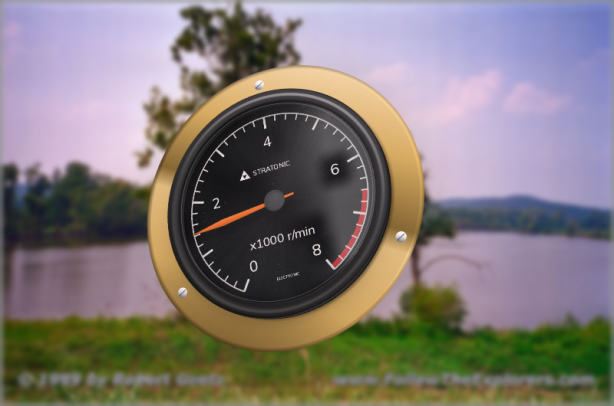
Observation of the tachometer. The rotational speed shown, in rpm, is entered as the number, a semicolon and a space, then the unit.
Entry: 1400; rpm
